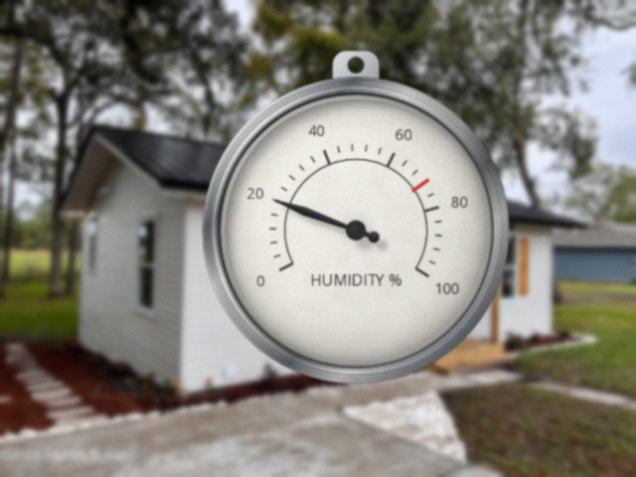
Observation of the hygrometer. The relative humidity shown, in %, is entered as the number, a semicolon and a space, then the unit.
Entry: 20; %
